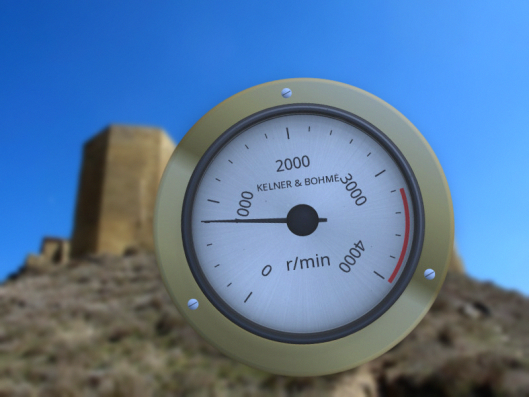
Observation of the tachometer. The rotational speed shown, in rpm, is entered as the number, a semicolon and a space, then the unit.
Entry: 800; rpm
